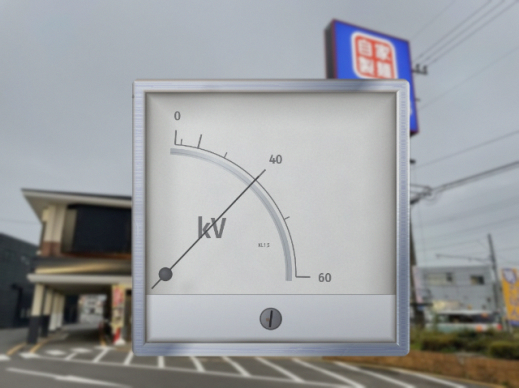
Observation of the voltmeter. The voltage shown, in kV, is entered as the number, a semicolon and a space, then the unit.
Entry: 40; kV
